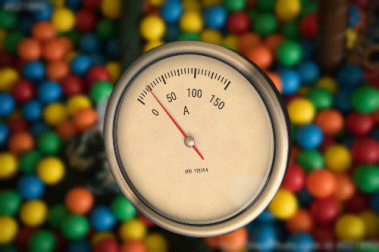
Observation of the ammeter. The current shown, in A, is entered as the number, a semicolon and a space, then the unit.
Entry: 25; A
